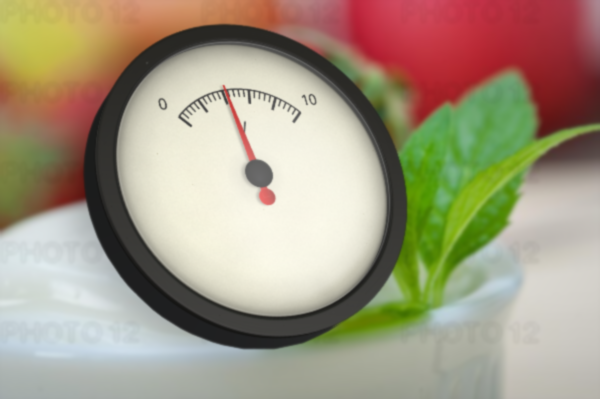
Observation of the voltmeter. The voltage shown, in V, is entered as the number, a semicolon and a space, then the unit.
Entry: 4; V
